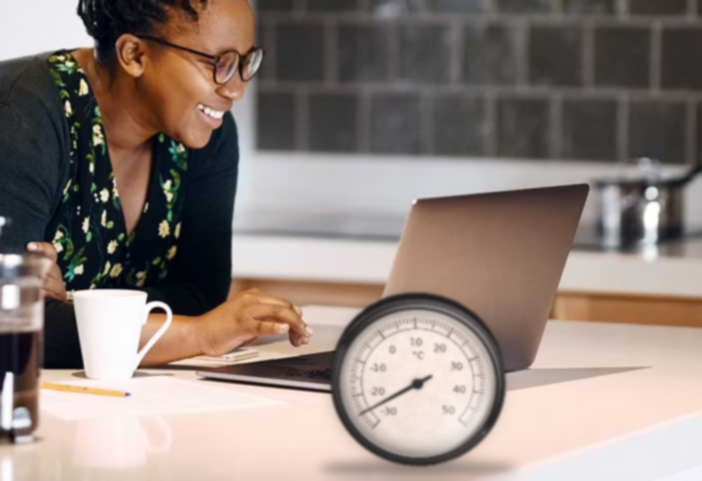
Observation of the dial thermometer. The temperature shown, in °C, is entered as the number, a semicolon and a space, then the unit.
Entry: -25; °C
